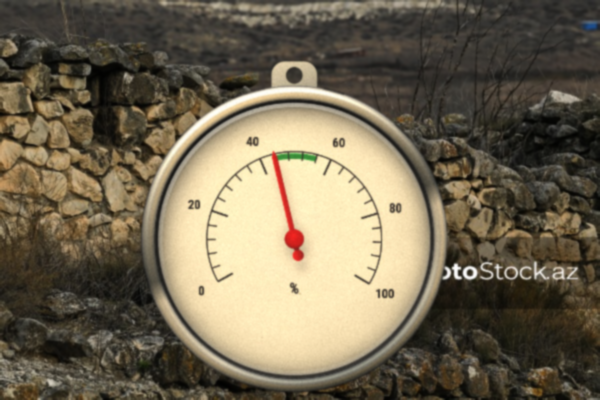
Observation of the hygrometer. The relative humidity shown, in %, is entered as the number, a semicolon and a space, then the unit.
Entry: 44; %
